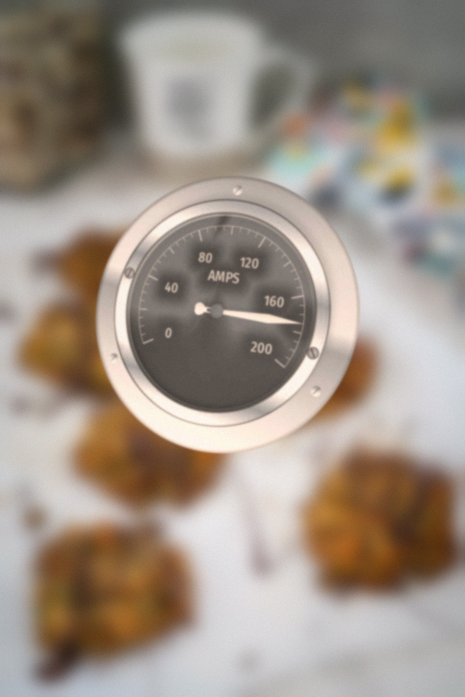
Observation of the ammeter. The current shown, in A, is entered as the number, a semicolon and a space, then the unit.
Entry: 175; A
